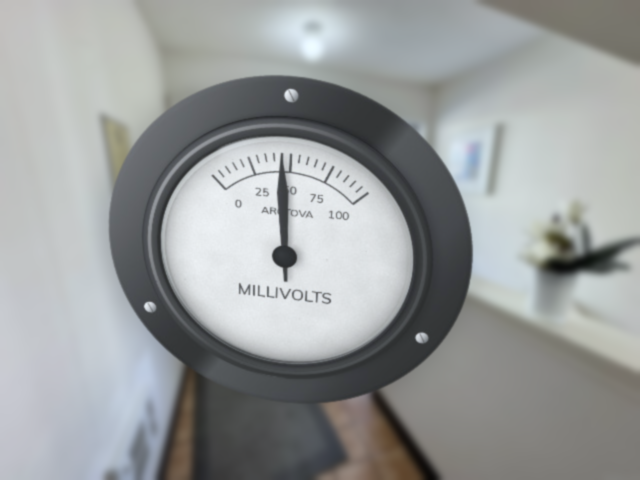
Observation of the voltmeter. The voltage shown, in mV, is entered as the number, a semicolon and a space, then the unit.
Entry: 45; mV
